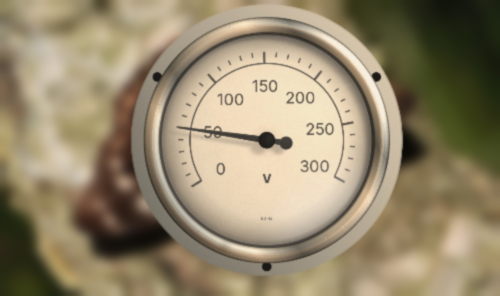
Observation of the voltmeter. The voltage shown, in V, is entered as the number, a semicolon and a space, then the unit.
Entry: 50; V
